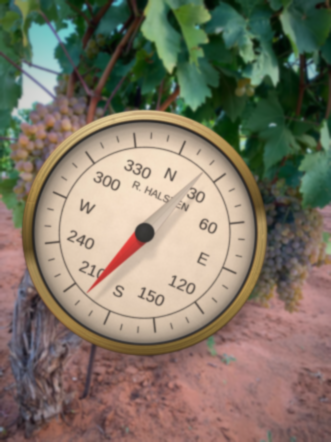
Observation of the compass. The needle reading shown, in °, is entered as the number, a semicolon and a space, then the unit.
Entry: 200; °
